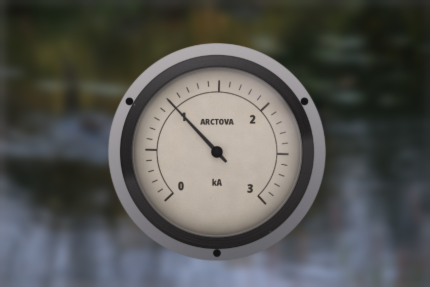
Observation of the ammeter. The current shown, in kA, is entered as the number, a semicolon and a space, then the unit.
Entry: 1; kA
